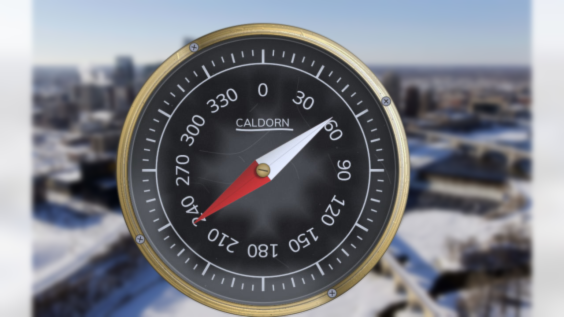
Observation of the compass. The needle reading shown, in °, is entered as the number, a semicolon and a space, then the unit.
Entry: 232.5; °
